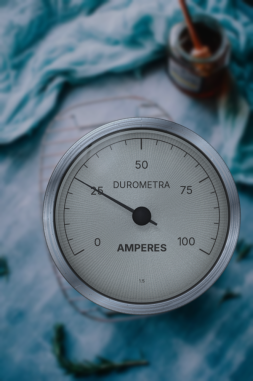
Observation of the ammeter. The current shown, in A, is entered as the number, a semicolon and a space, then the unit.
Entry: 25; A
